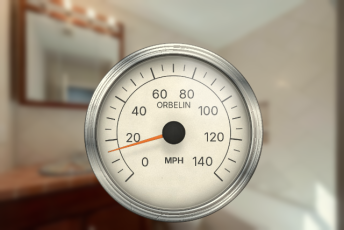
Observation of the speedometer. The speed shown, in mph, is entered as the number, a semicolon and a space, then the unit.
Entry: 15; mph
